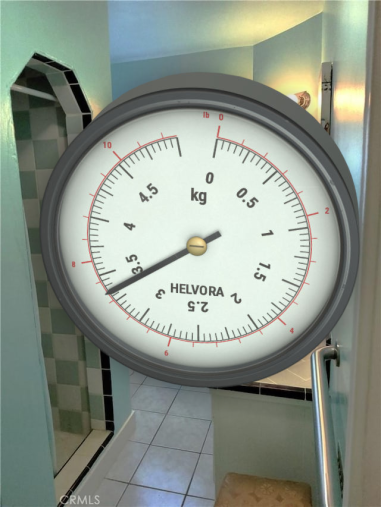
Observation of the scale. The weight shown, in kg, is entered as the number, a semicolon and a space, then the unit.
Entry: 3.35; kg
